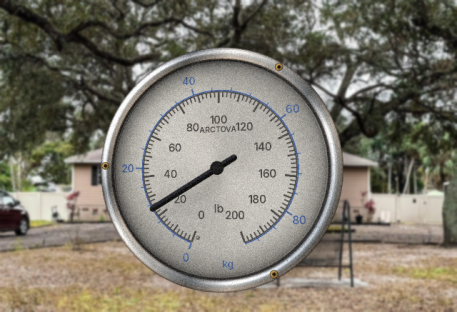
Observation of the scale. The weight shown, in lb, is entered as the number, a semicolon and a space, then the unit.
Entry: 24; lb
